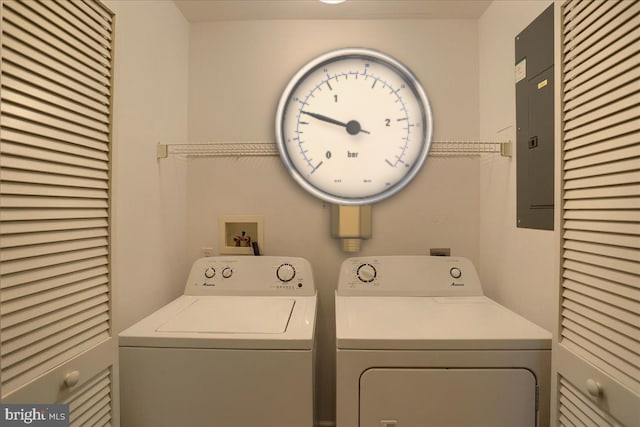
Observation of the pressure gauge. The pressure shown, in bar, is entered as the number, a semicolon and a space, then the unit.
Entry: 0.6; bar
